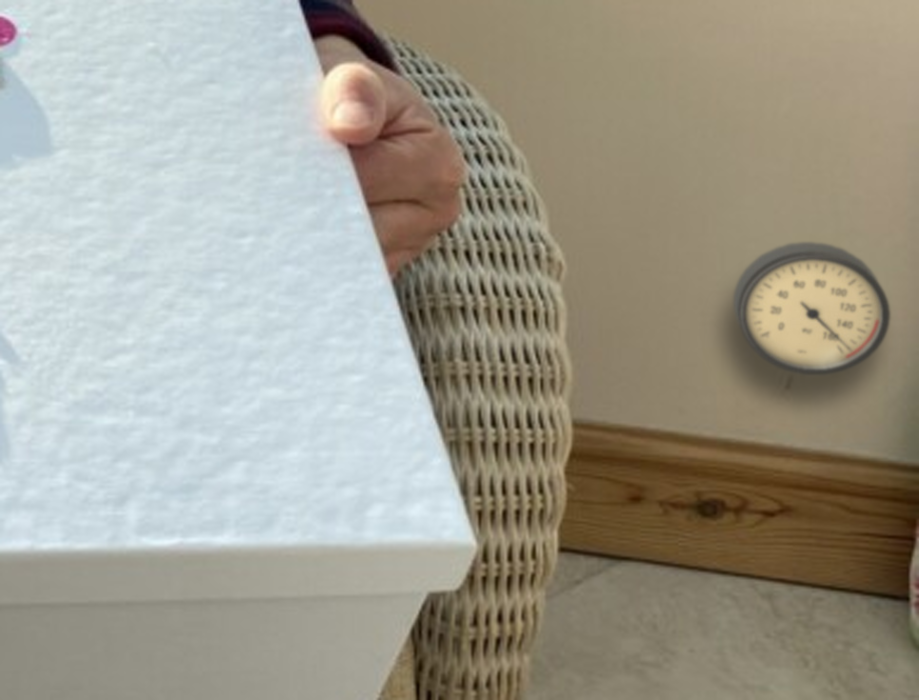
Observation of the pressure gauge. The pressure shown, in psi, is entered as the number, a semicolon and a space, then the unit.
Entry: 155; psi
